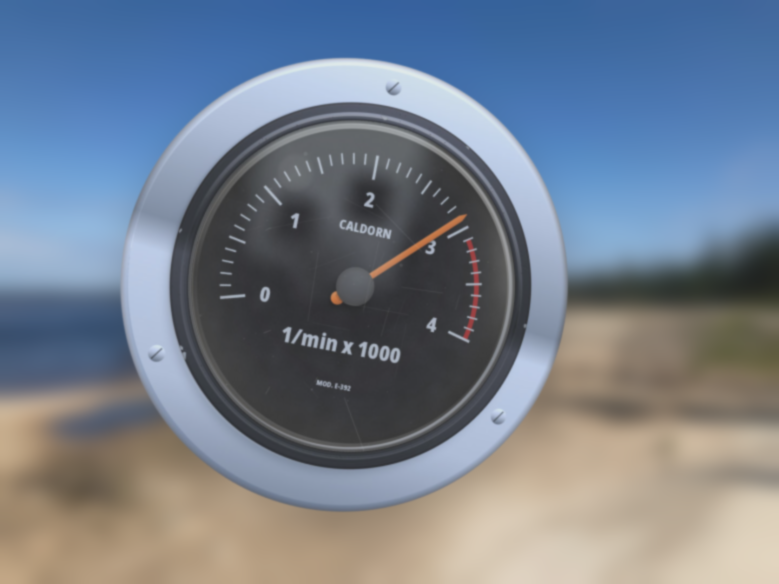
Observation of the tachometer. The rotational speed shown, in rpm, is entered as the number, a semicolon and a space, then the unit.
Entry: 2900; rpm
